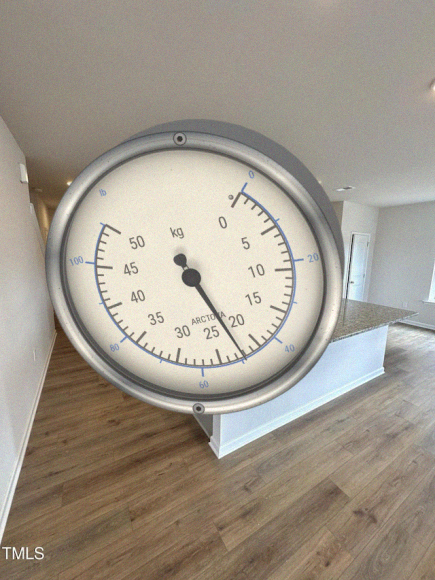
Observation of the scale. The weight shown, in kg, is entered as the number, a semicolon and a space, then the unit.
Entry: 22; kg
